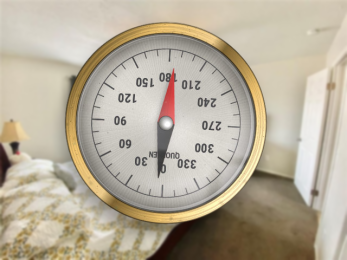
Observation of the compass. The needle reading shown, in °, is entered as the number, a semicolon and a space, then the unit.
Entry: 185; °
